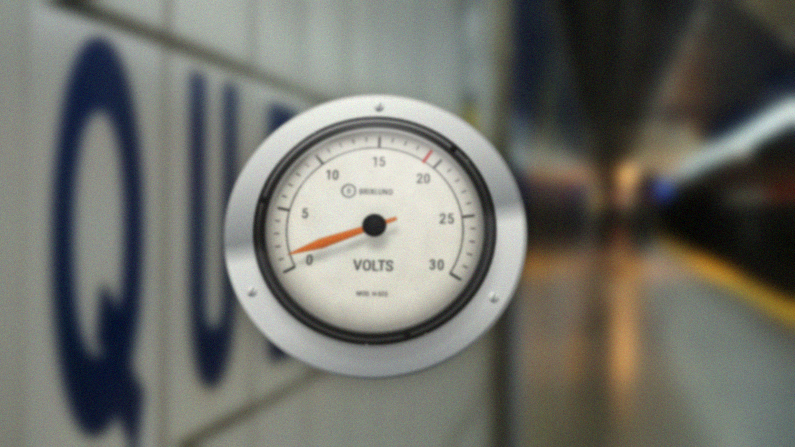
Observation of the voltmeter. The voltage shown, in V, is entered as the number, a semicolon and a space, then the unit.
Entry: 1; V
